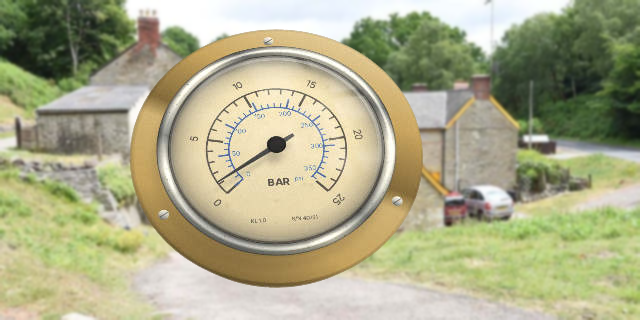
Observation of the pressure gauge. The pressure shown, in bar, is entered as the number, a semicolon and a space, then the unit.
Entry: 1; bar
